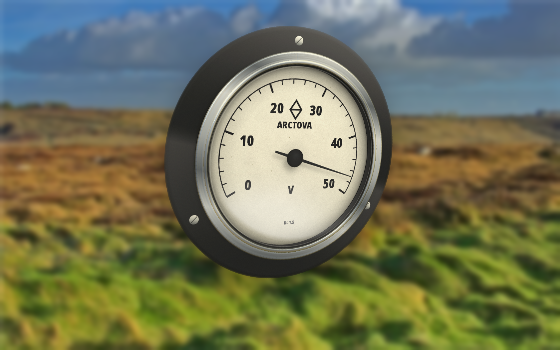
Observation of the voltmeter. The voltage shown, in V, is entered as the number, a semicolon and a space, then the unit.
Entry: 47; V
